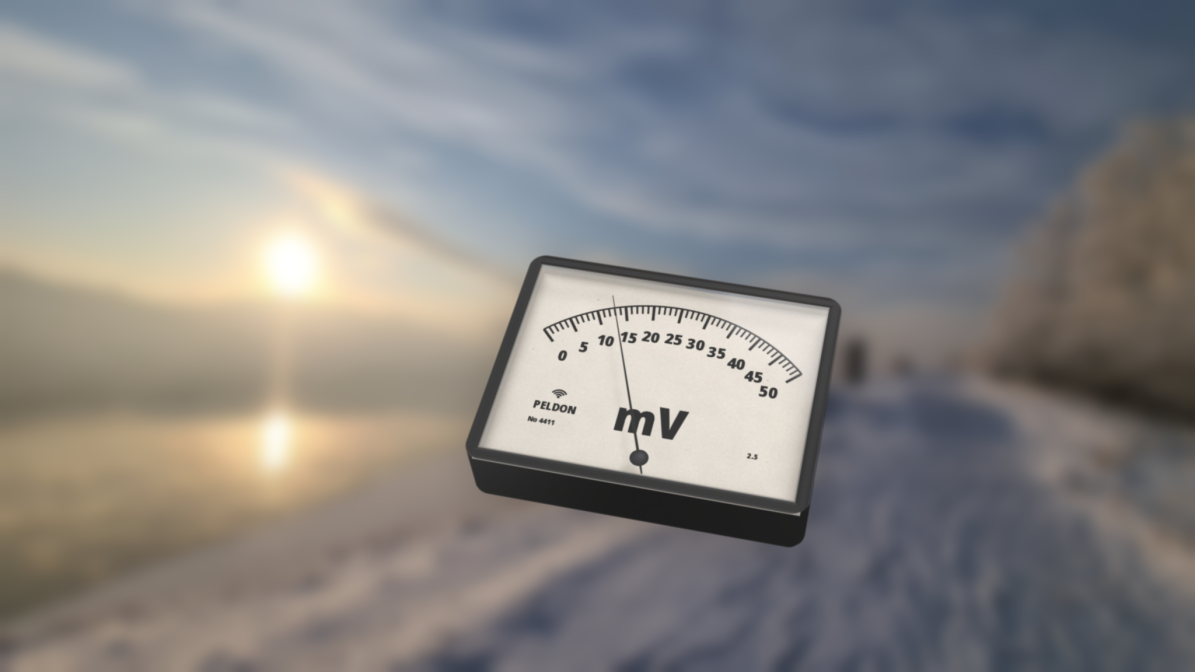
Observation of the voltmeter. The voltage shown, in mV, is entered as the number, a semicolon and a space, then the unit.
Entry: 13; mV
